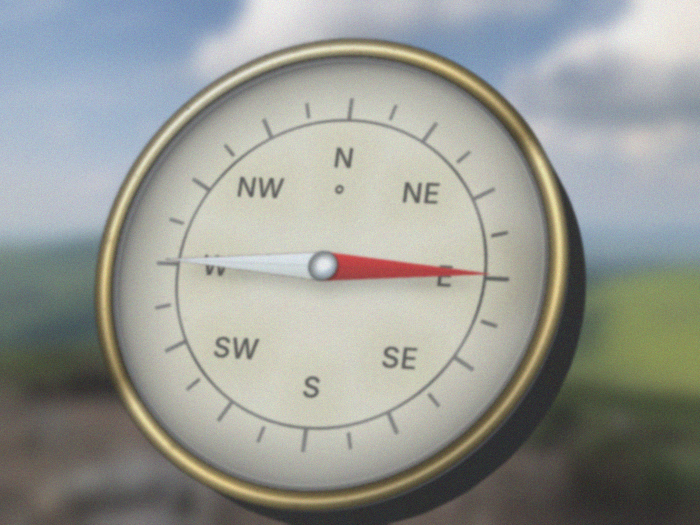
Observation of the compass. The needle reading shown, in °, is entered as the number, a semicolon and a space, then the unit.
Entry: 90; °
